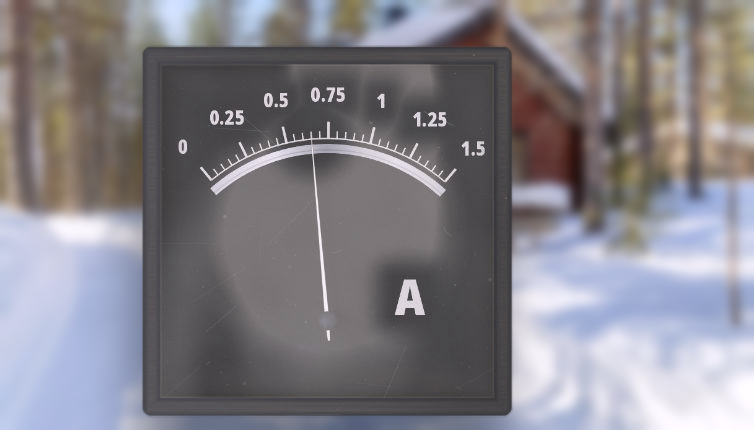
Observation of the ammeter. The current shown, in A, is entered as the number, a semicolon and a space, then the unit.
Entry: 0.65; A
